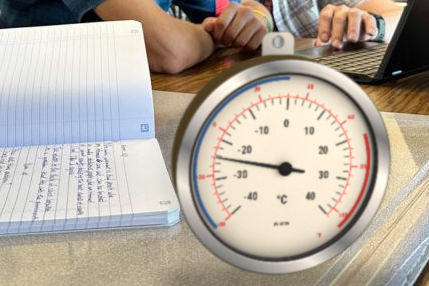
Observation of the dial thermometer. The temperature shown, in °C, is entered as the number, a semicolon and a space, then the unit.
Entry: -24; °C
